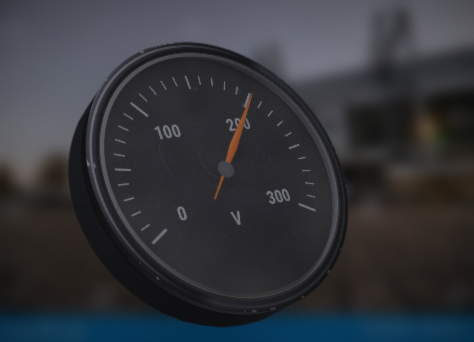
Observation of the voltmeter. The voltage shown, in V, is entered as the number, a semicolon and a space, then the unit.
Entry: 200; V
